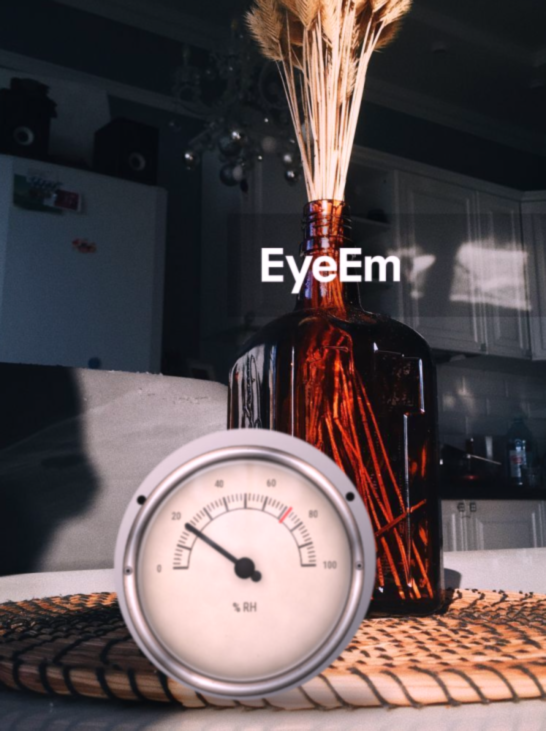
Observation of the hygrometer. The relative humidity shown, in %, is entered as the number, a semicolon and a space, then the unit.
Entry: 20; %
